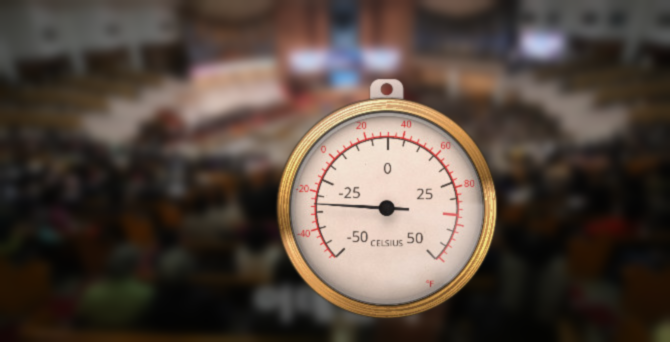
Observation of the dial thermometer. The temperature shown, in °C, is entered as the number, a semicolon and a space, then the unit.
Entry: -32.5; °C
